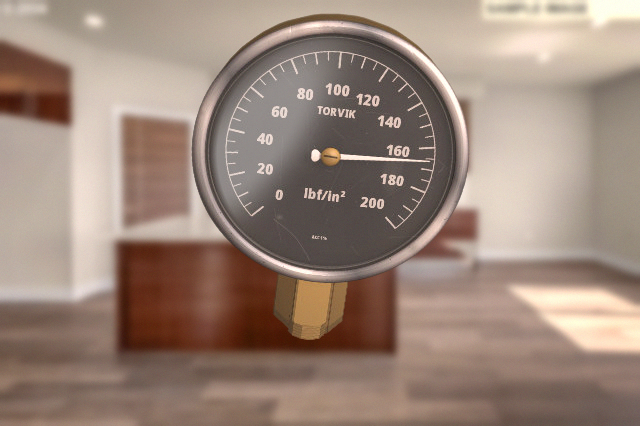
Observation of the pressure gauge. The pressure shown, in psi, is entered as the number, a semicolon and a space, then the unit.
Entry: 165; psi
